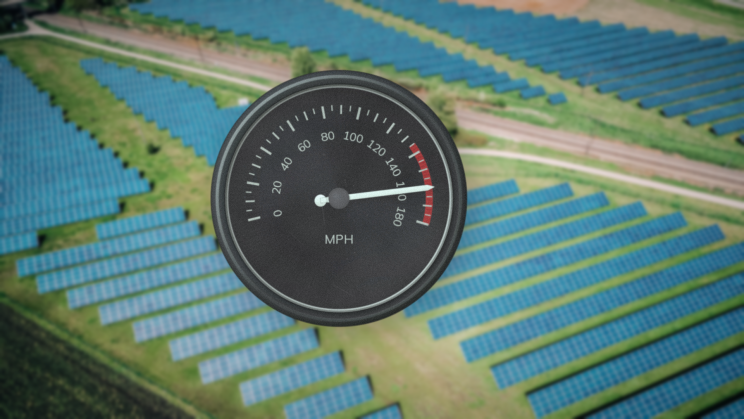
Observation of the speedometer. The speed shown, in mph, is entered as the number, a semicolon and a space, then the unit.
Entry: 160; mph
